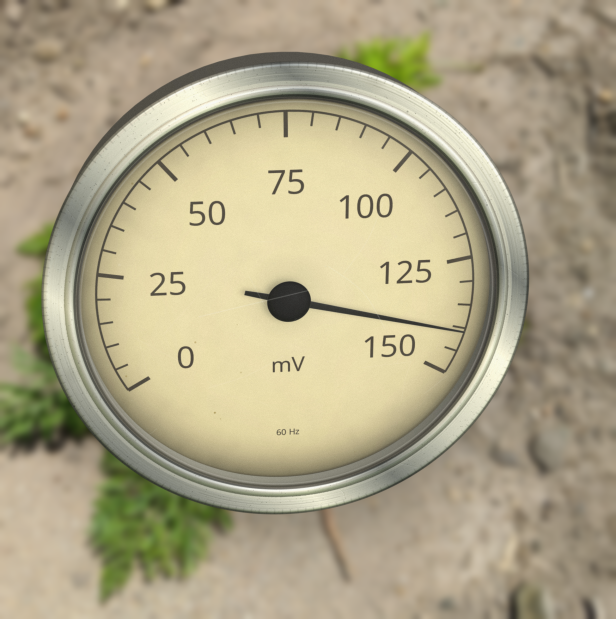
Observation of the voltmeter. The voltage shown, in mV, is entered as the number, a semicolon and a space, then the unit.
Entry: 140; mV
